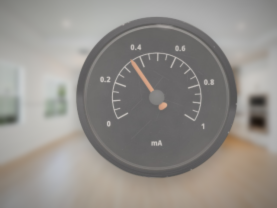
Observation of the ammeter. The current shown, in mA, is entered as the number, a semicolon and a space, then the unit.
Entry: 0.35; mA
